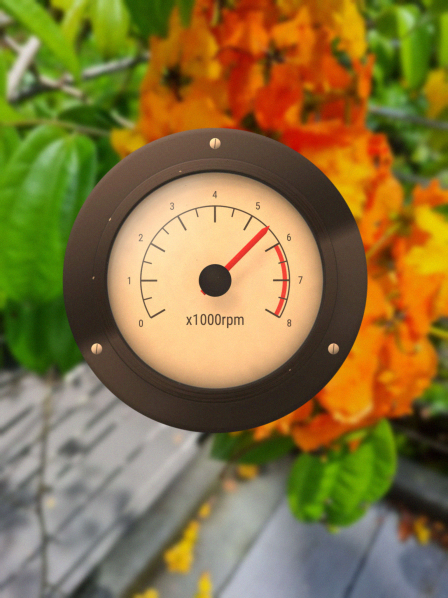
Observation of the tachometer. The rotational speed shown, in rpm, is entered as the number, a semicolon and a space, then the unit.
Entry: 5500; rpm
